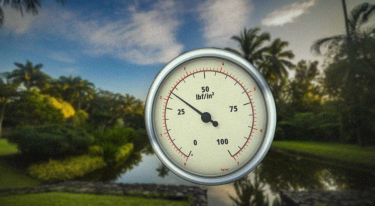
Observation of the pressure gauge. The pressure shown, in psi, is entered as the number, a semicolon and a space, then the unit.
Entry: 32.5; psi
